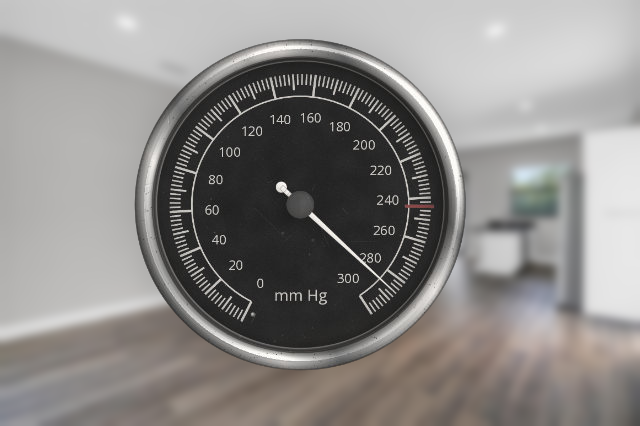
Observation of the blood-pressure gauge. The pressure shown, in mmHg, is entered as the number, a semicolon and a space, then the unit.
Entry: 286; mmHg
